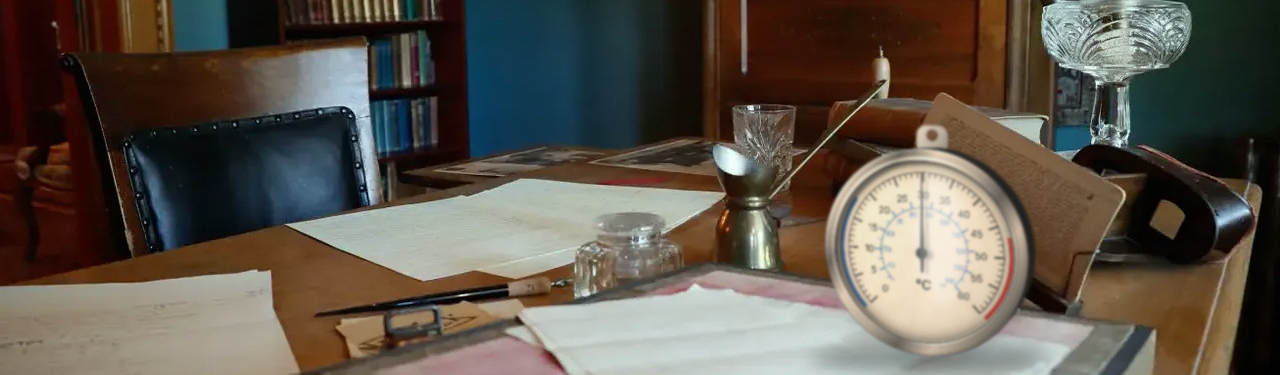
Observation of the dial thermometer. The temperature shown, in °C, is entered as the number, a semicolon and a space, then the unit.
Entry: 30; °C
